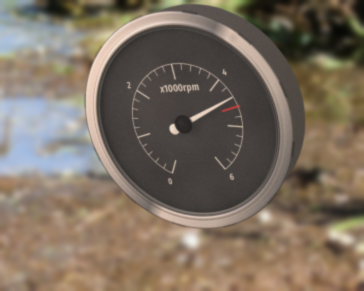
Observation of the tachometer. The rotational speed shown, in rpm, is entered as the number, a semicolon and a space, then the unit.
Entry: 4400; rpm
